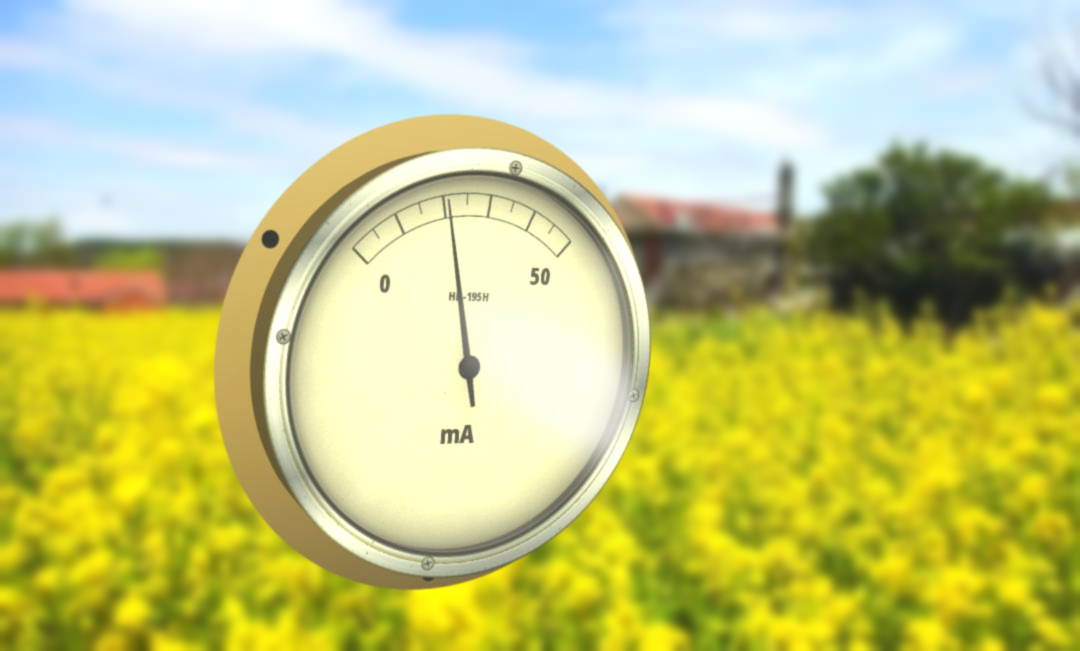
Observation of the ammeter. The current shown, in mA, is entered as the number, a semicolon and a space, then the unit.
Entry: 20; mA
